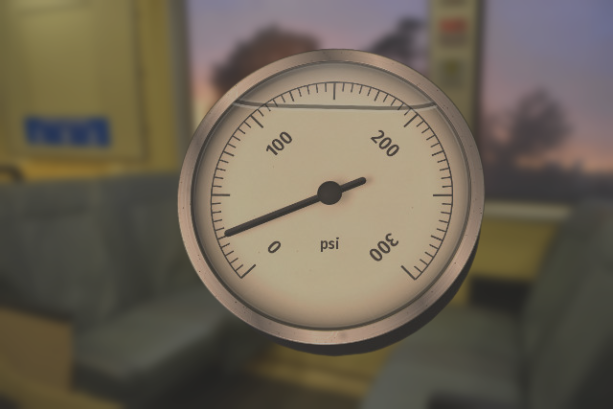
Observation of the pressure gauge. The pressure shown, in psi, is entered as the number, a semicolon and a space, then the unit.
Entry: 25; psi
